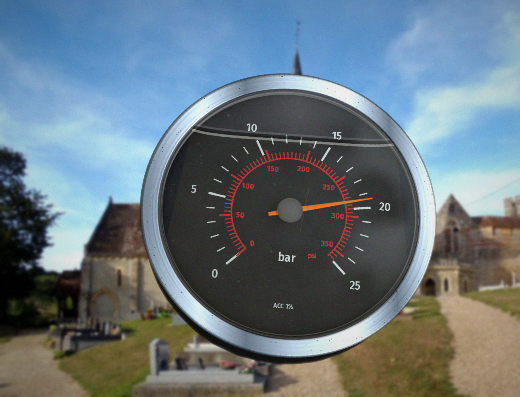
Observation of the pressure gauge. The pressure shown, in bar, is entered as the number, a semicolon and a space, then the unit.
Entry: 19.5; bar
